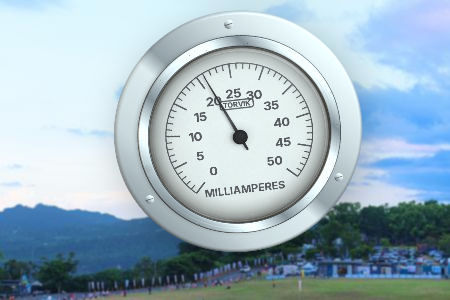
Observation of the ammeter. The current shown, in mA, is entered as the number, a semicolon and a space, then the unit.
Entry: 21; mA
